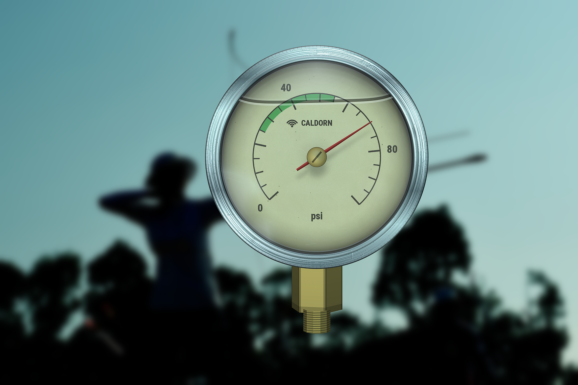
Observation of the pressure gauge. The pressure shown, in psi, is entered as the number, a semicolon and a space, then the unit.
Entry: 70; psi
